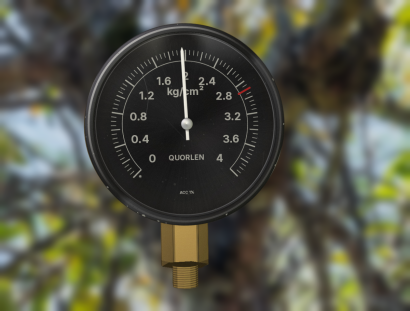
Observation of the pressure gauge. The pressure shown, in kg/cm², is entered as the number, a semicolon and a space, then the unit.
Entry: 1.95; kg/cm²
